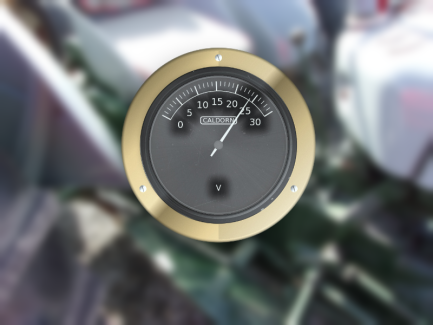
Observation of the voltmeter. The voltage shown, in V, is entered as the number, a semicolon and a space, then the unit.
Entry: 24; V
